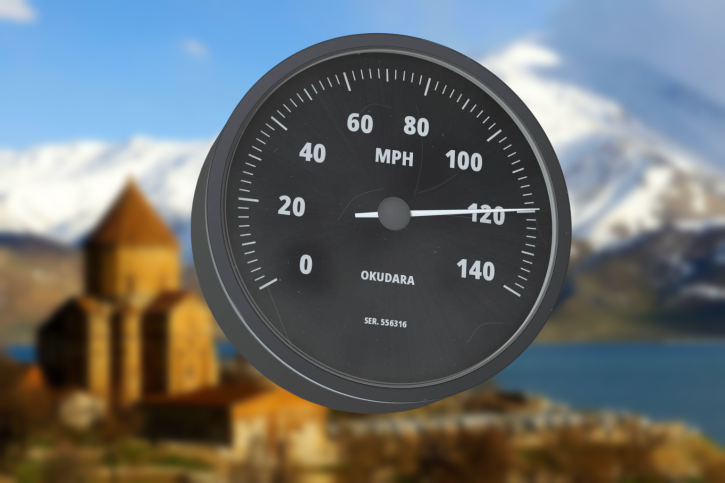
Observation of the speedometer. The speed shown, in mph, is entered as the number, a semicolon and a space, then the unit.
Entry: 120; mph
